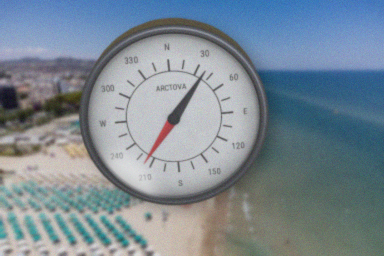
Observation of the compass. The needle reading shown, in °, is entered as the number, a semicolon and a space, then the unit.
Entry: 217.5; °
